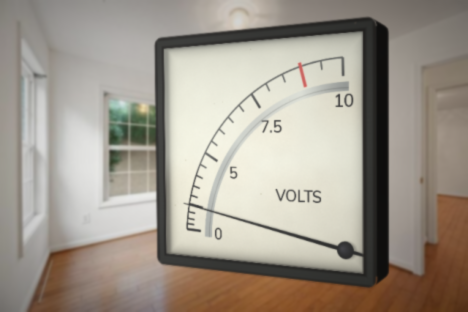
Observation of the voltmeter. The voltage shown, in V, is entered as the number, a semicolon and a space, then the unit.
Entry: 2.5; V
